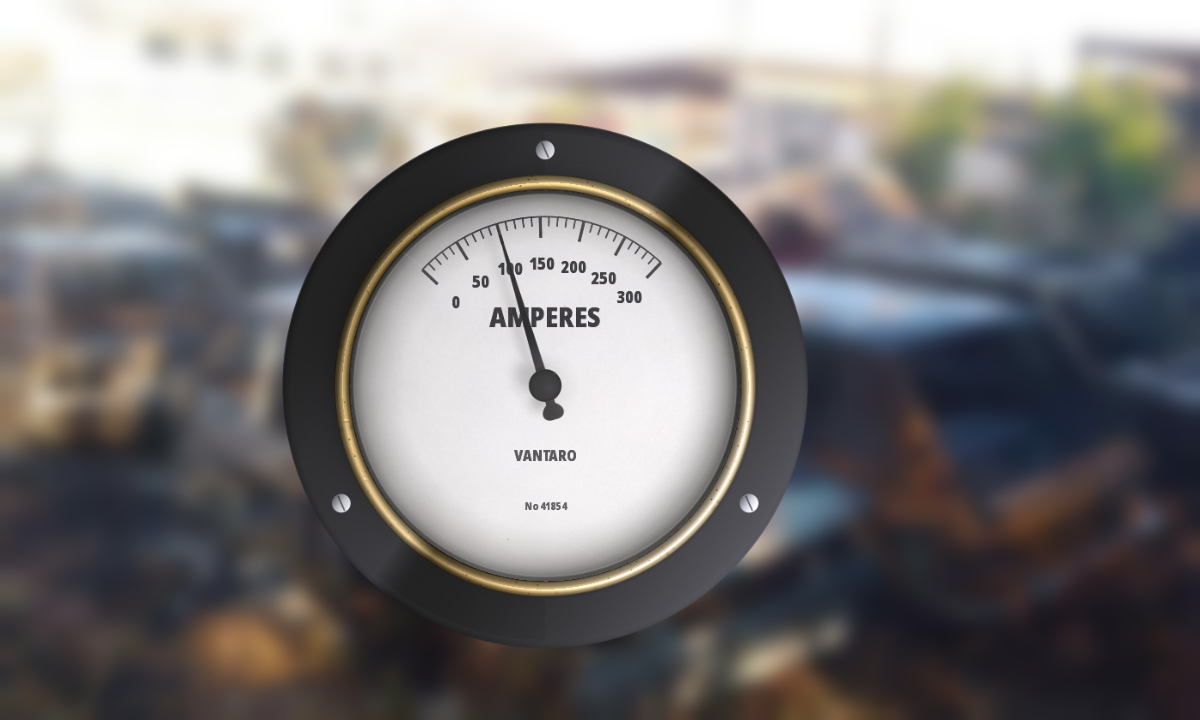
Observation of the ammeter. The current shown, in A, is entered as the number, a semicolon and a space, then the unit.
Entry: 100; A
